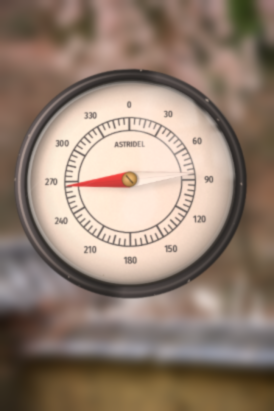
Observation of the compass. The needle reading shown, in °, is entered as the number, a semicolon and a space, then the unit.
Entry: 265; °
